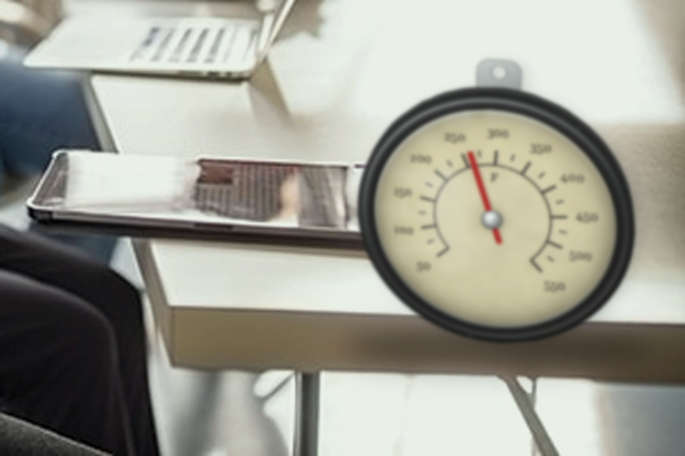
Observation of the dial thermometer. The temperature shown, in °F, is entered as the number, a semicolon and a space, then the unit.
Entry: 262.5; °F
